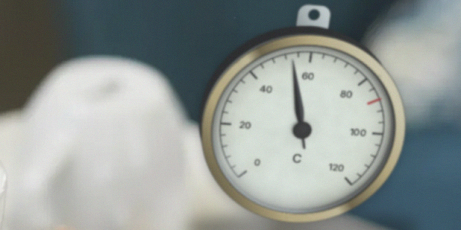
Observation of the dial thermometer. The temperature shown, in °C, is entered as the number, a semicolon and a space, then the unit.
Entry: 54; °C
